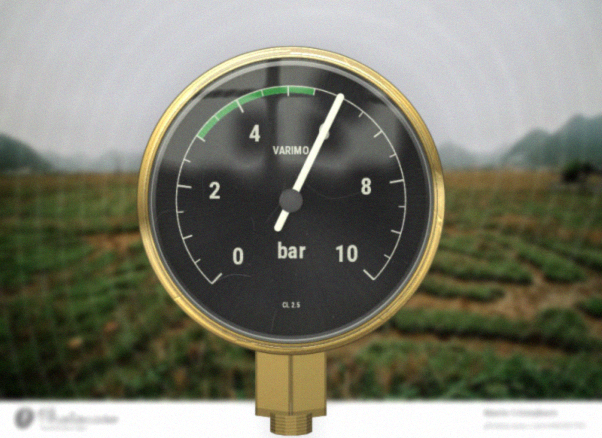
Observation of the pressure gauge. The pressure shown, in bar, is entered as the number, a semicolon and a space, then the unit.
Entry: 6; bar
